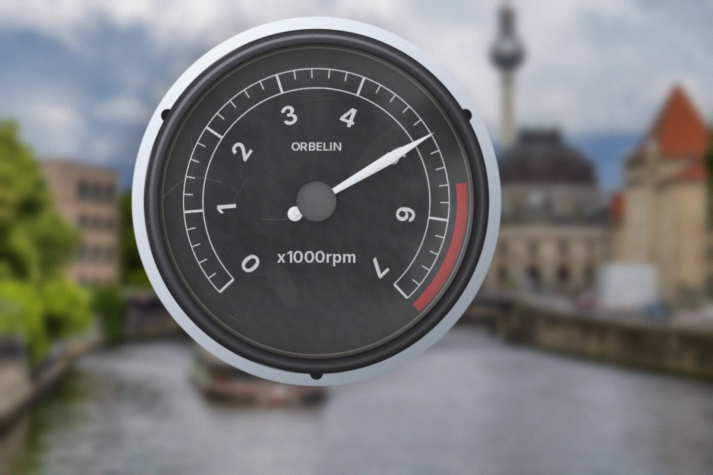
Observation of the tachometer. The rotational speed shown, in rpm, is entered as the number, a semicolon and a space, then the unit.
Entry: 5000; rpm
